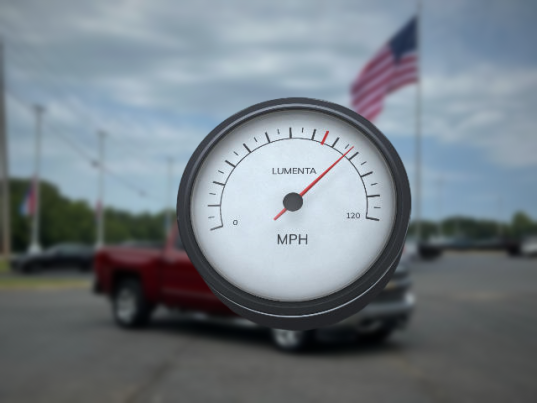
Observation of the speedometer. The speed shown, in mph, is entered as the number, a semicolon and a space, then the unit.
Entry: 87.5; mph
